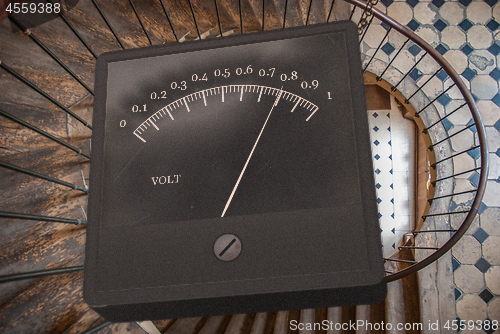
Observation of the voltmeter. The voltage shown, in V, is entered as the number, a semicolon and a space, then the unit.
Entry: 0.8; V
